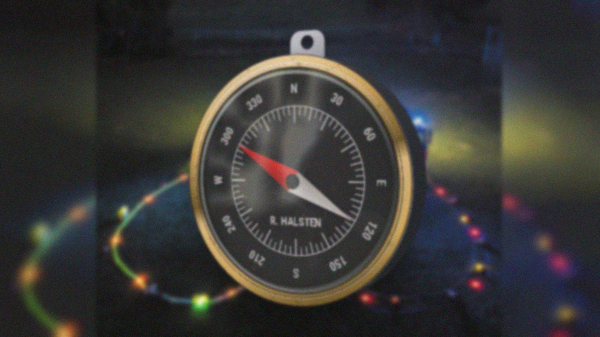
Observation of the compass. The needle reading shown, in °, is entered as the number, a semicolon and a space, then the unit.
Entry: 300; °
